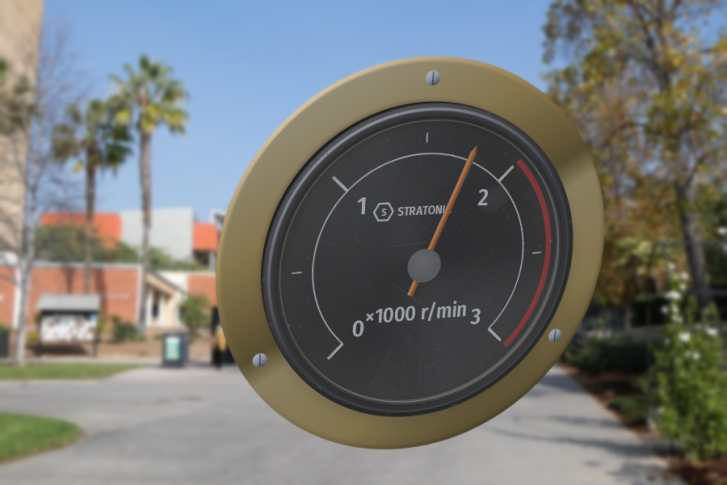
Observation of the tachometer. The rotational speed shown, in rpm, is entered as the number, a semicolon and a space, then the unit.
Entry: 1750; rpm
